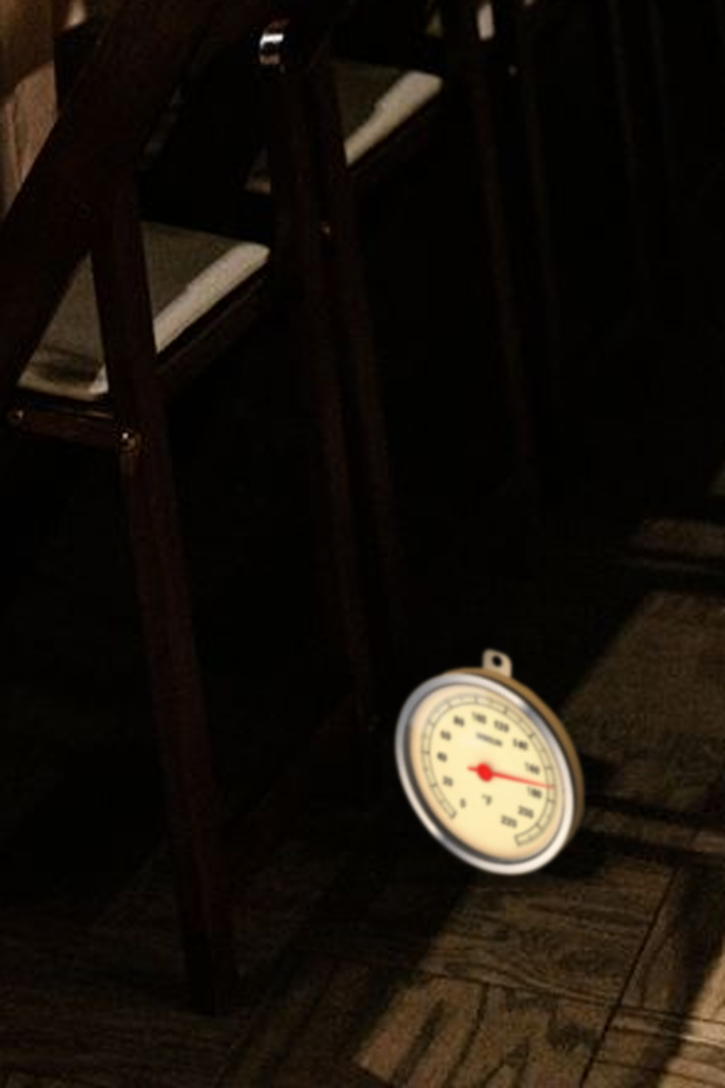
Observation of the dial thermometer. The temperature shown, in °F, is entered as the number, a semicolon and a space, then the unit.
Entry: 170; °F
